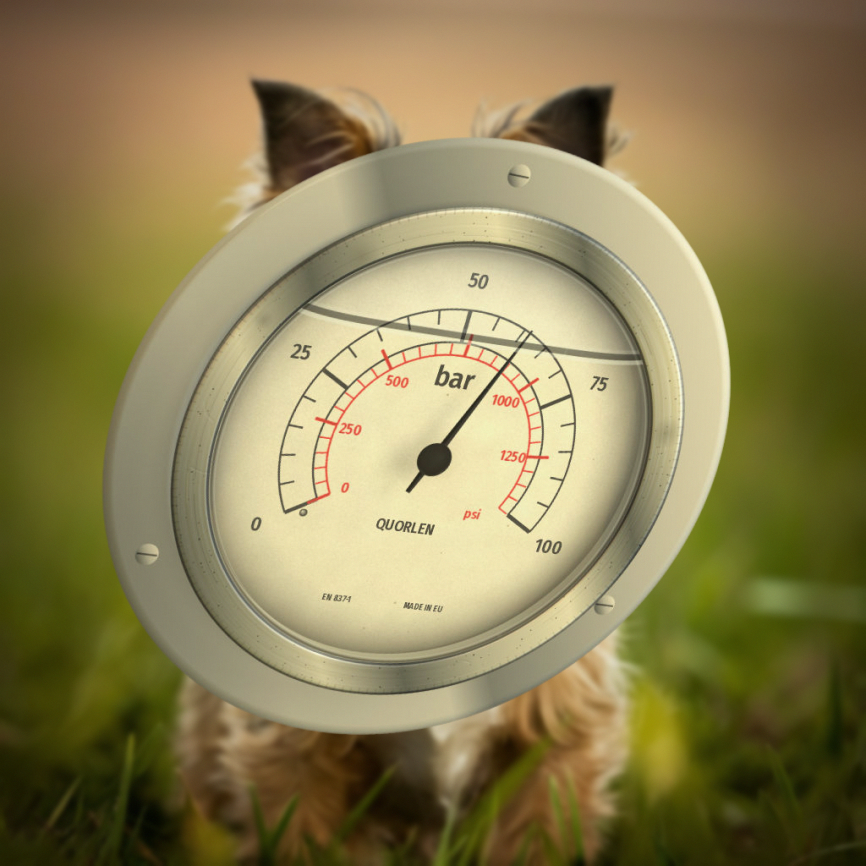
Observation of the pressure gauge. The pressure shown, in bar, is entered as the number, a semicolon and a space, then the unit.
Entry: 60; bar
